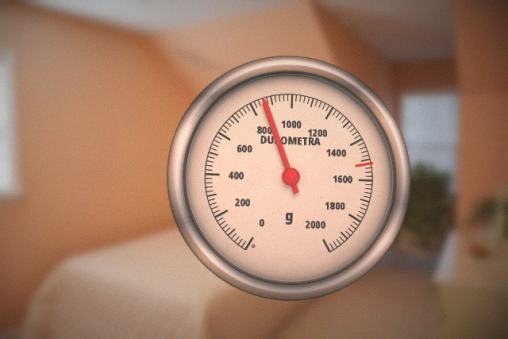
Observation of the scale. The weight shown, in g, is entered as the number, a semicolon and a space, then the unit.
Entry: 860; g
